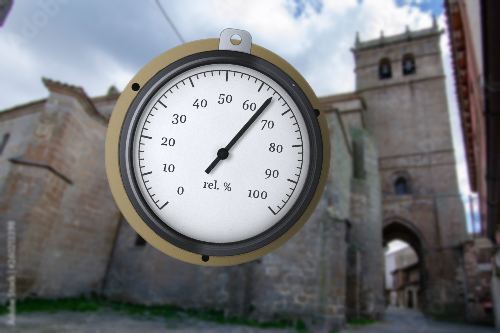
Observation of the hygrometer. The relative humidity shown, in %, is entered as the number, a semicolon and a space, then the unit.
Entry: 64; %
